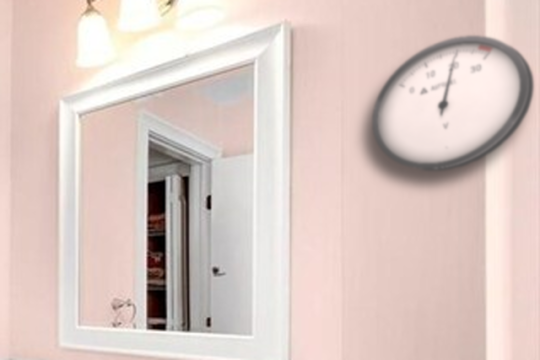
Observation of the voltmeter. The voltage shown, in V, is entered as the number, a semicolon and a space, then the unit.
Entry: 20; V
